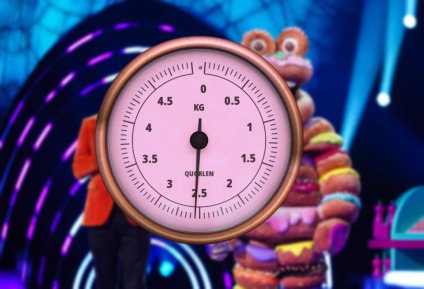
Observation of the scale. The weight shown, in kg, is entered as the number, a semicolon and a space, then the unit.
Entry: 2.55; kg
